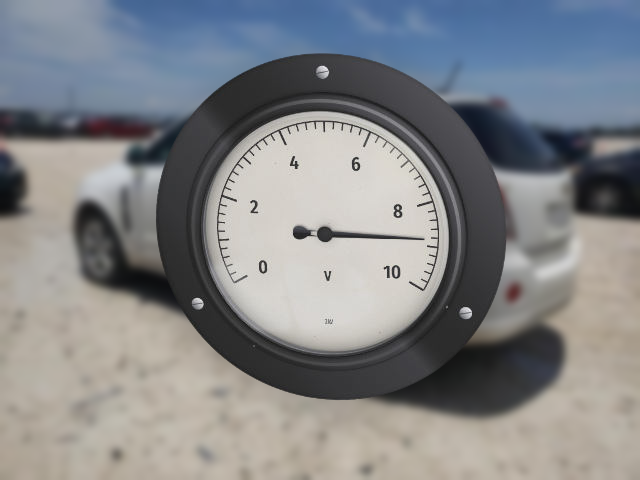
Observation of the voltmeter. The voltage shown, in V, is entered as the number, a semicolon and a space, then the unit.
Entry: 8.8; V
